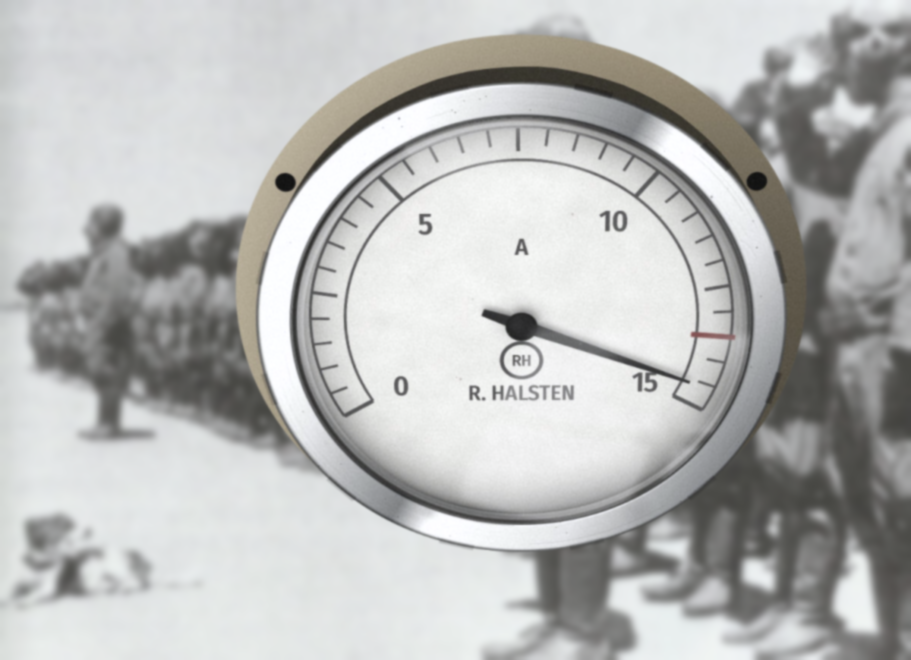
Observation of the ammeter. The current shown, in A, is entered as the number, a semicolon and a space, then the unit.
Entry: 14.5; A
